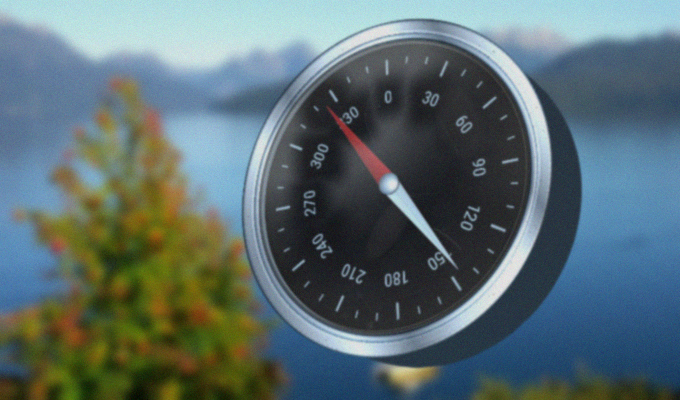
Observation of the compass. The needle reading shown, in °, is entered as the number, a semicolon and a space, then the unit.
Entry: 325; °
